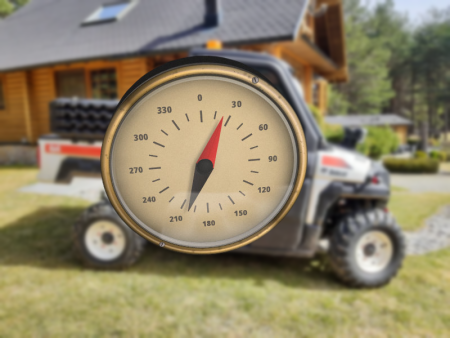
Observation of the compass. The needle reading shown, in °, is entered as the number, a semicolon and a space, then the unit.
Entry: 22.5; °
